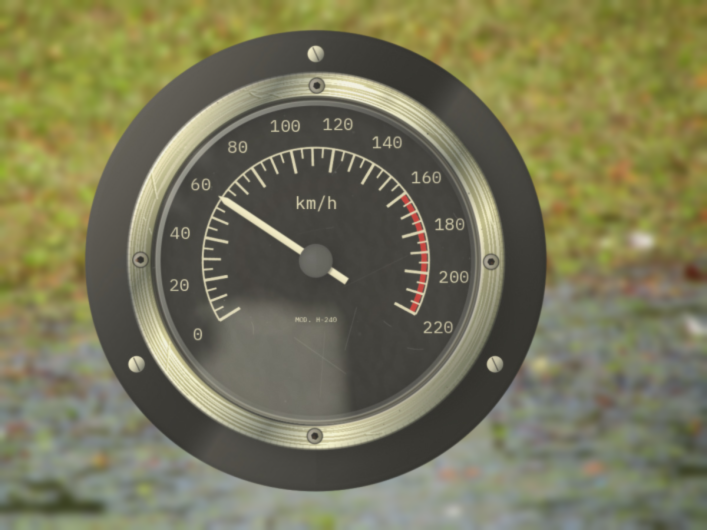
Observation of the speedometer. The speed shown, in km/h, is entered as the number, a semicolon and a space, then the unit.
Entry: 60; km/h
